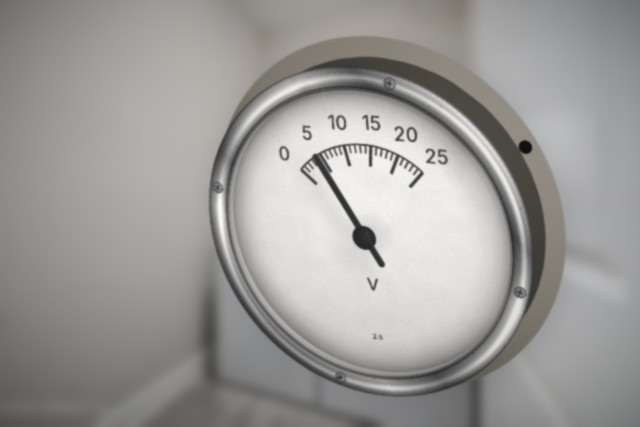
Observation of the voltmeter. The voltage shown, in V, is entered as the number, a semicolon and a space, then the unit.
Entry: 5; V
